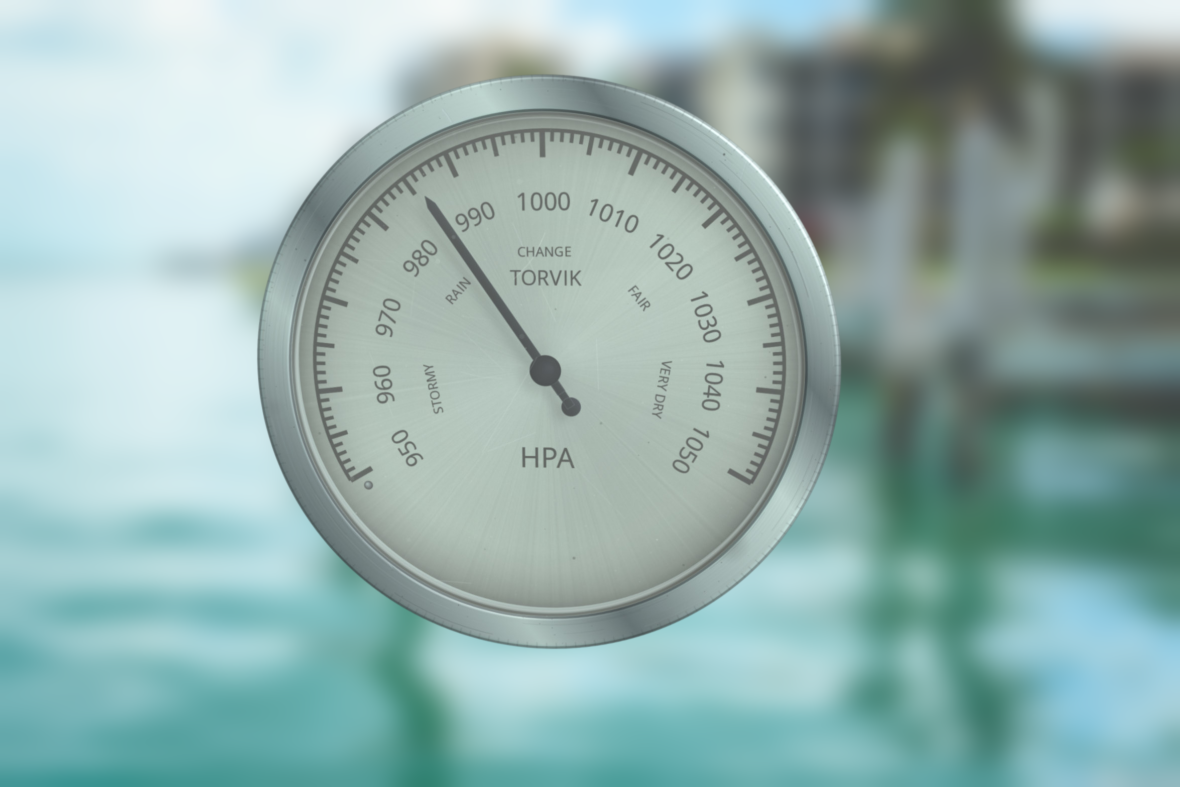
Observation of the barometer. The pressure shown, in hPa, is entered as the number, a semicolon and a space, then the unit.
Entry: 986; hPa
